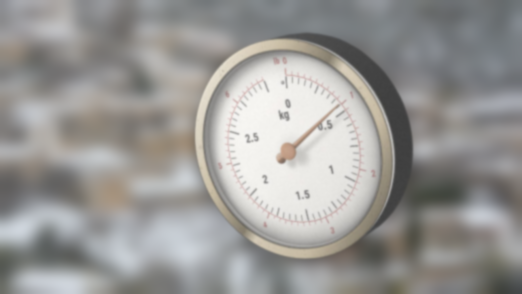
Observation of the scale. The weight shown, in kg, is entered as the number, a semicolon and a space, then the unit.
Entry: 0.45; kg
